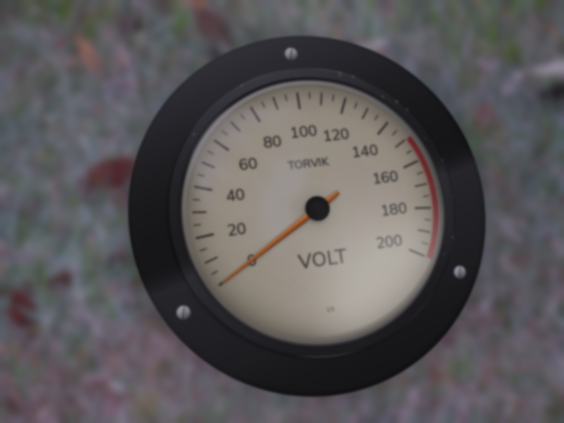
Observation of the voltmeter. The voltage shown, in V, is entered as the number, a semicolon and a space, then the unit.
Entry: 0; V
